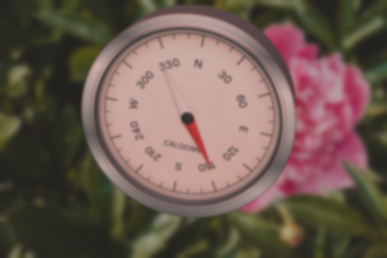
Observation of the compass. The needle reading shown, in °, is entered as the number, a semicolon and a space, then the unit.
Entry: 145; °
